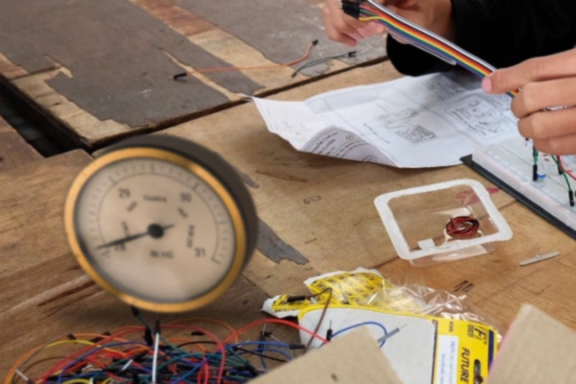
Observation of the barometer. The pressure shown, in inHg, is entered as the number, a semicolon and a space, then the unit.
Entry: 28.1; inHg
